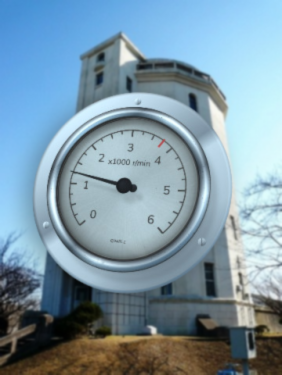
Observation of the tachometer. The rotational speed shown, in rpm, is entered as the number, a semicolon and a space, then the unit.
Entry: 1250; rpm
